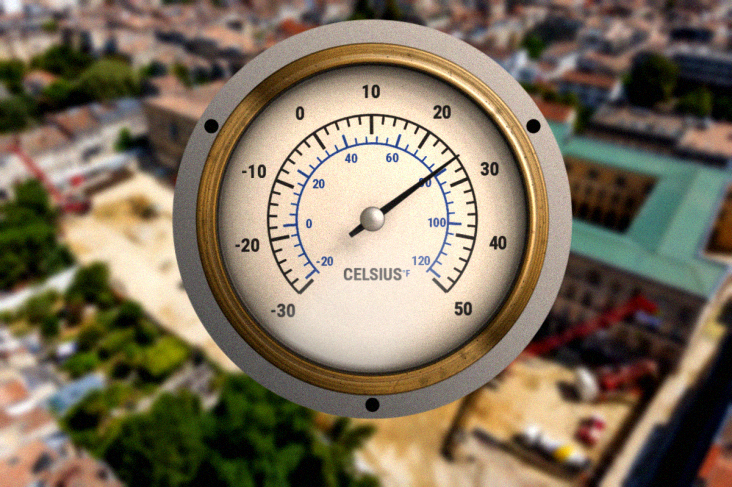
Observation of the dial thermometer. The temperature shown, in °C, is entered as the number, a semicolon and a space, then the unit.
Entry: 26; °C
